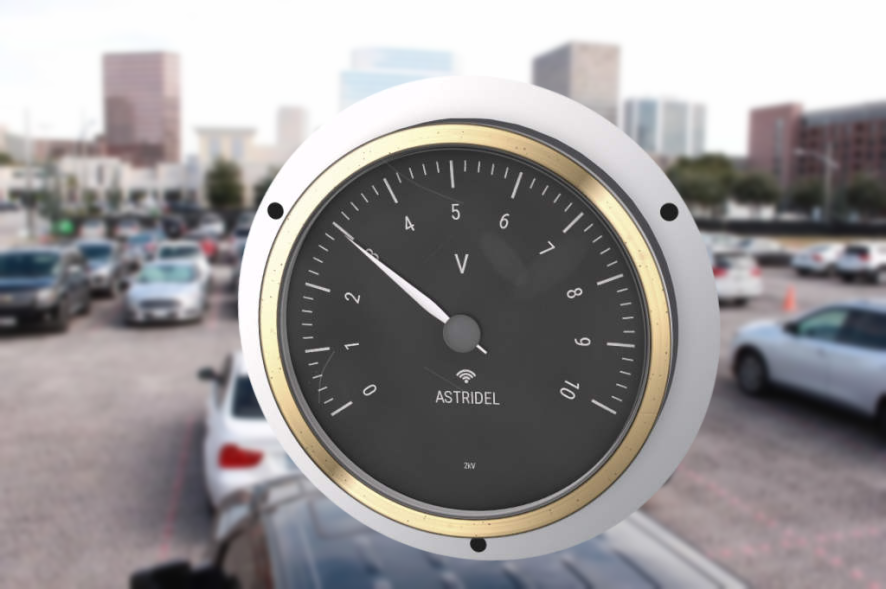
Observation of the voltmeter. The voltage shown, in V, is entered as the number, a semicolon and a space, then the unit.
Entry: 3; V
